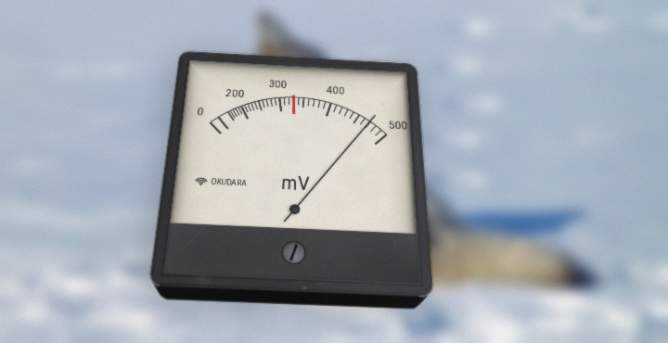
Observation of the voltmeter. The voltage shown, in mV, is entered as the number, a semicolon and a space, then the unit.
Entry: 470; mV
